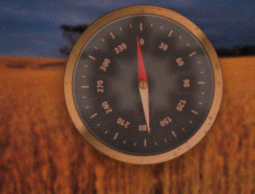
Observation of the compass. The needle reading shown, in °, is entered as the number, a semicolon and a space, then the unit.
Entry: 355; °
